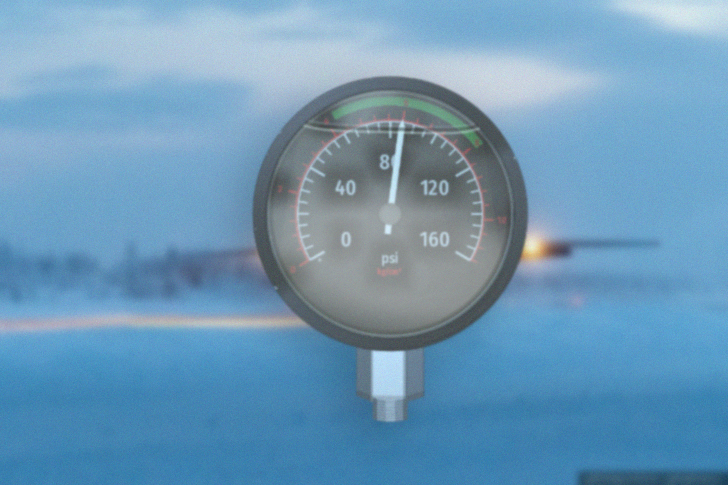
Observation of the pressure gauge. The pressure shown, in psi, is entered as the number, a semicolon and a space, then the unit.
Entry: 85; psi
